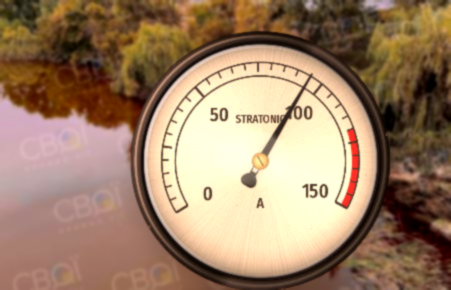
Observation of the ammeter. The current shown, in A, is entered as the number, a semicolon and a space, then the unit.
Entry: 95; A
